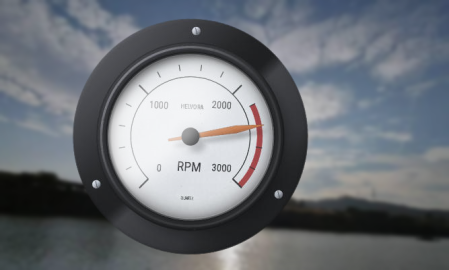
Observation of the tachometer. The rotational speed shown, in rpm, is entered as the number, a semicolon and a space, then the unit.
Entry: 2400; rpm
